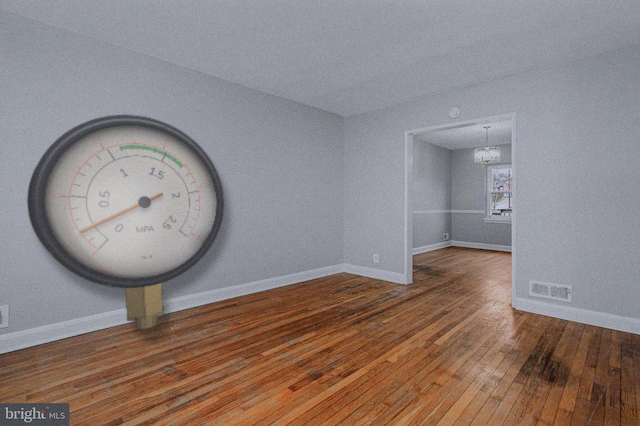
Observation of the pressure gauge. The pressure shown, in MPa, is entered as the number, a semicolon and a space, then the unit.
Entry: 0.2; MPa
